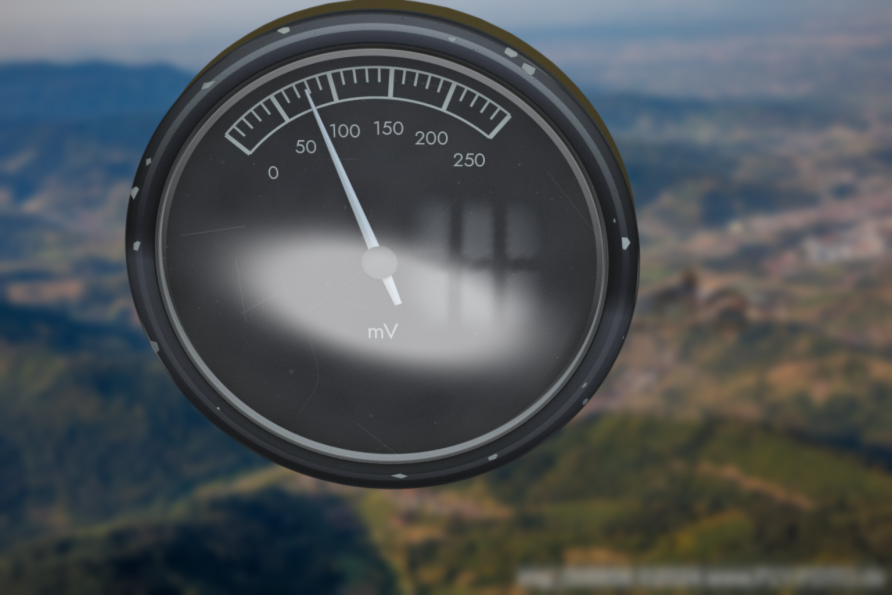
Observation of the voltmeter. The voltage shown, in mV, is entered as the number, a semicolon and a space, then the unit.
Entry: 80; mV
